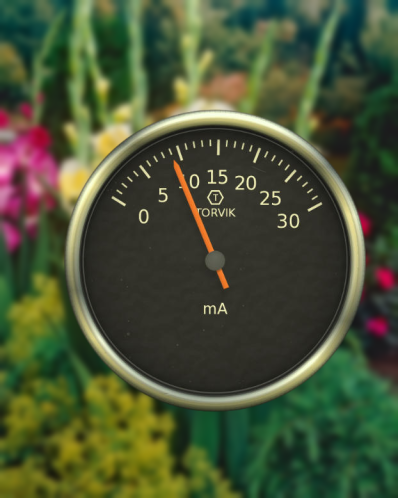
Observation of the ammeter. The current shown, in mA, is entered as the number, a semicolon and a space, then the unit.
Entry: 9; mA
